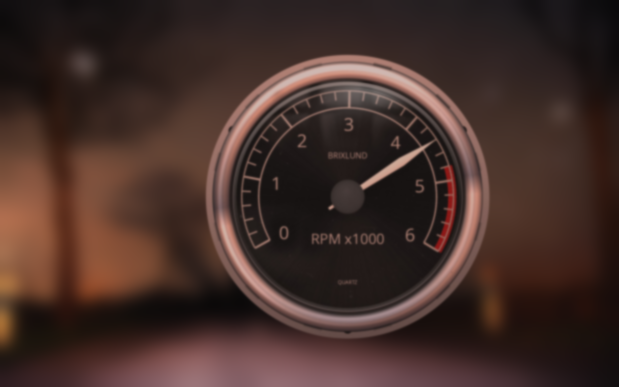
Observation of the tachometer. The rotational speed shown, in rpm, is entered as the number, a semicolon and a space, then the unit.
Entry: 4400; rpm
